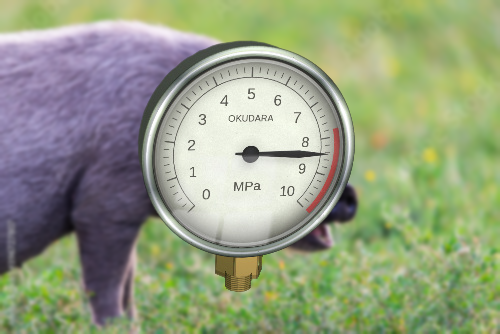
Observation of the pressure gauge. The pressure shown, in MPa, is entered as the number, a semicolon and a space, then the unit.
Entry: 8.4; MPa
